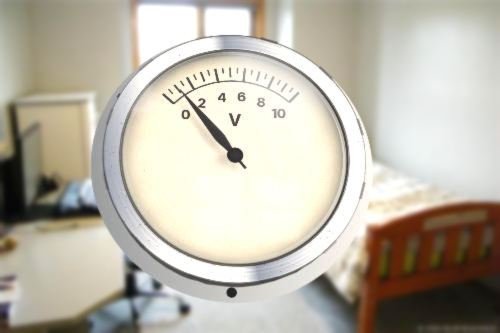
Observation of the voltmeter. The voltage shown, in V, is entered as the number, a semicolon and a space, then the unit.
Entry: 1; V
